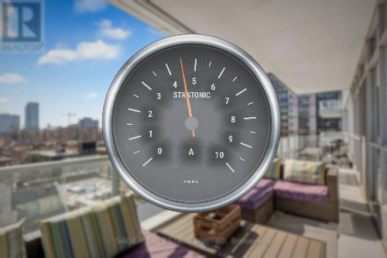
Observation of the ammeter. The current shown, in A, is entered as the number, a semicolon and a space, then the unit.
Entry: 4.5; A
